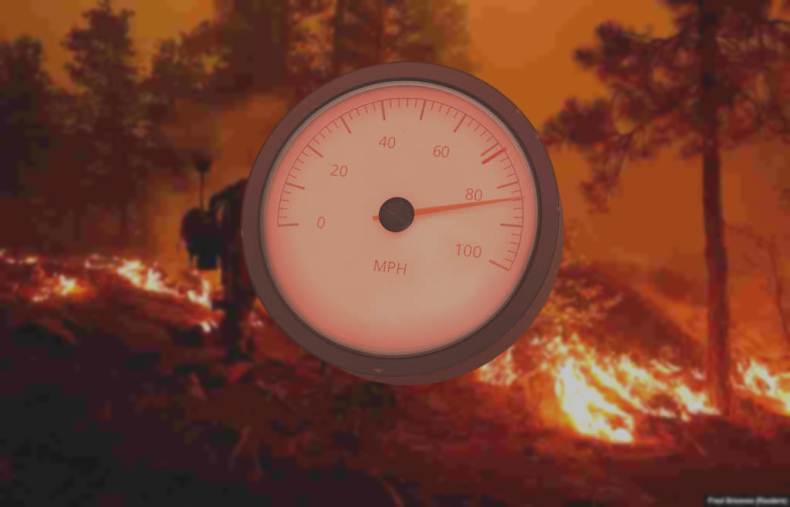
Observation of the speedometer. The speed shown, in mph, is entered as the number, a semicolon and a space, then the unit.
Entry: 84; mph
